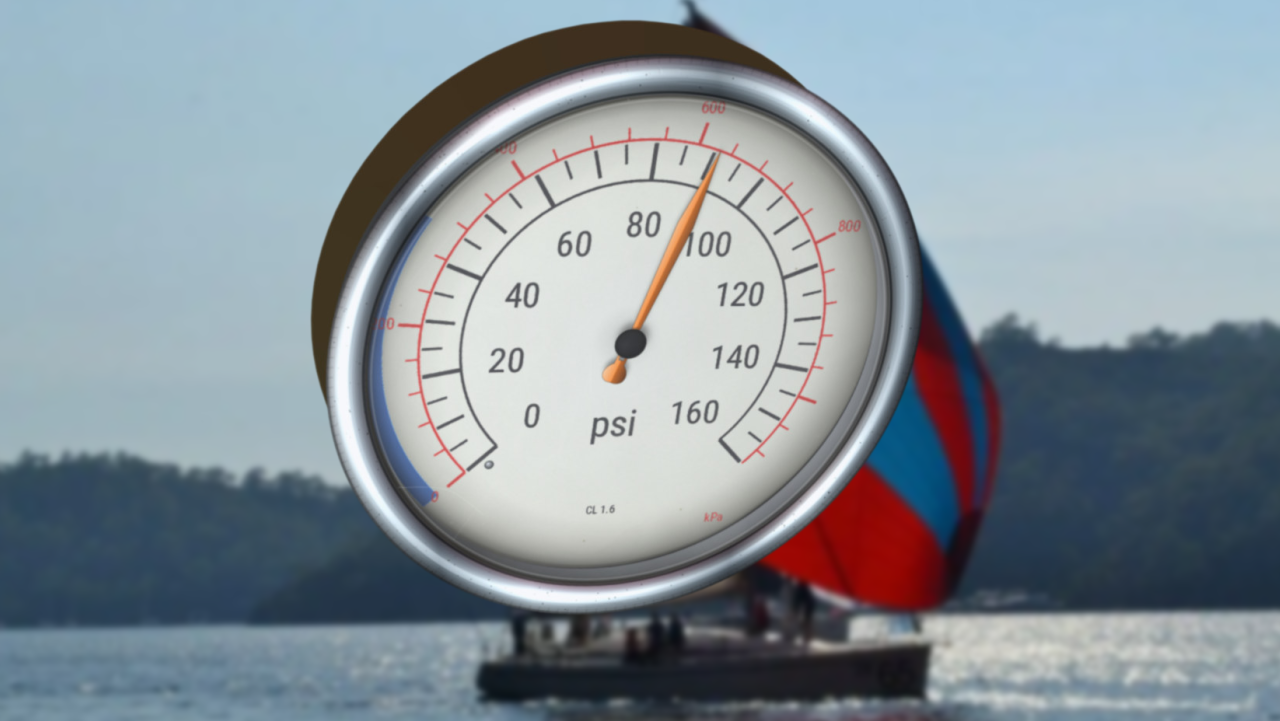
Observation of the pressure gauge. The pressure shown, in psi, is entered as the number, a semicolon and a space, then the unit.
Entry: 90; psi
